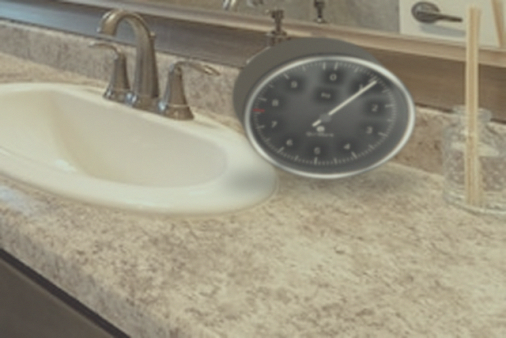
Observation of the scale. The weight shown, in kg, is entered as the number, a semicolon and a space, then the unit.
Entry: 1; kg
